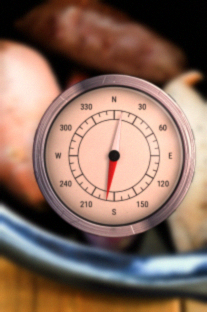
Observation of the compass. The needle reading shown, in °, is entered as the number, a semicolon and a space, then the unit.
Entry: 190; °
